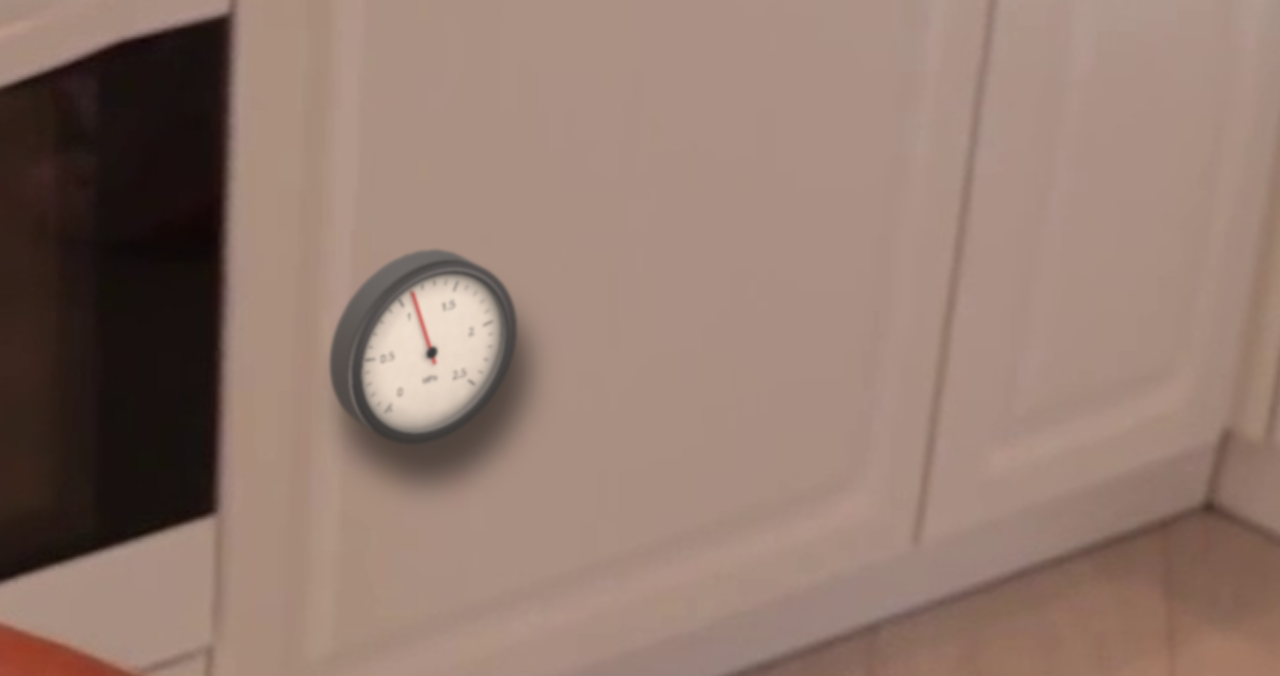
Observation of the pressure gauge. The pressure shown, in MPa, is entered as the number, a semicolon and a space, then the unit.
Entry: 1.1; MPa
